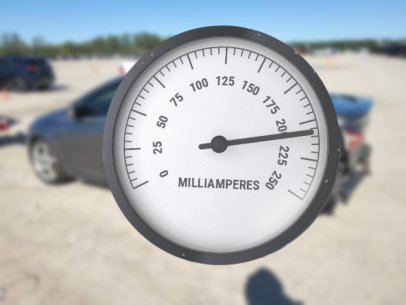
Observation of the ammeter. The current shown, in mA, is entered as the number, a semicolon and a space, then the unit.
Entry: 207.5; mA
